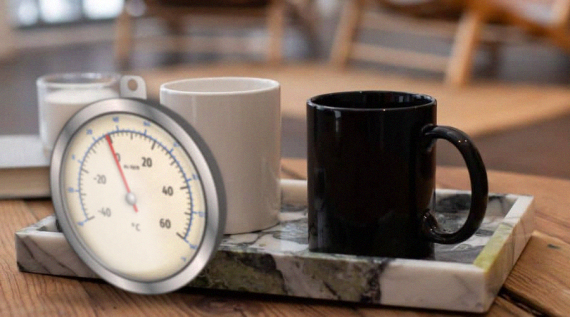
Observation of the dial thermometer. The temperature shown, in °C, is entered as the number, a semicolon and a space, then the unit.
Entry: 0; °C
